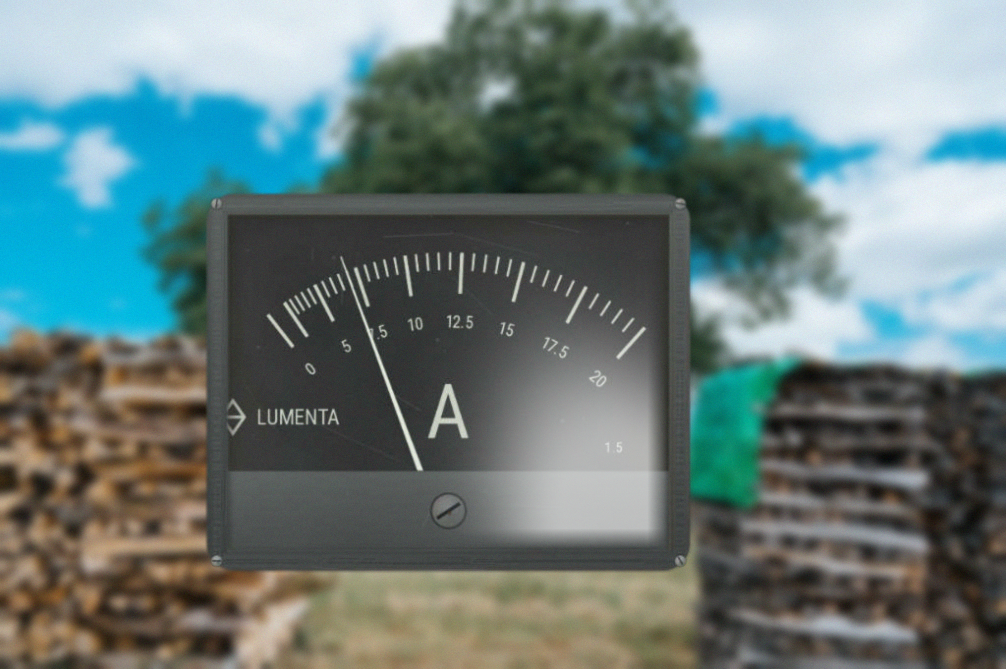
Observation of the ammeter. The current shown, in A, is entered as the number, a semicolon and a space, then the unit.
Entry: 7; A
